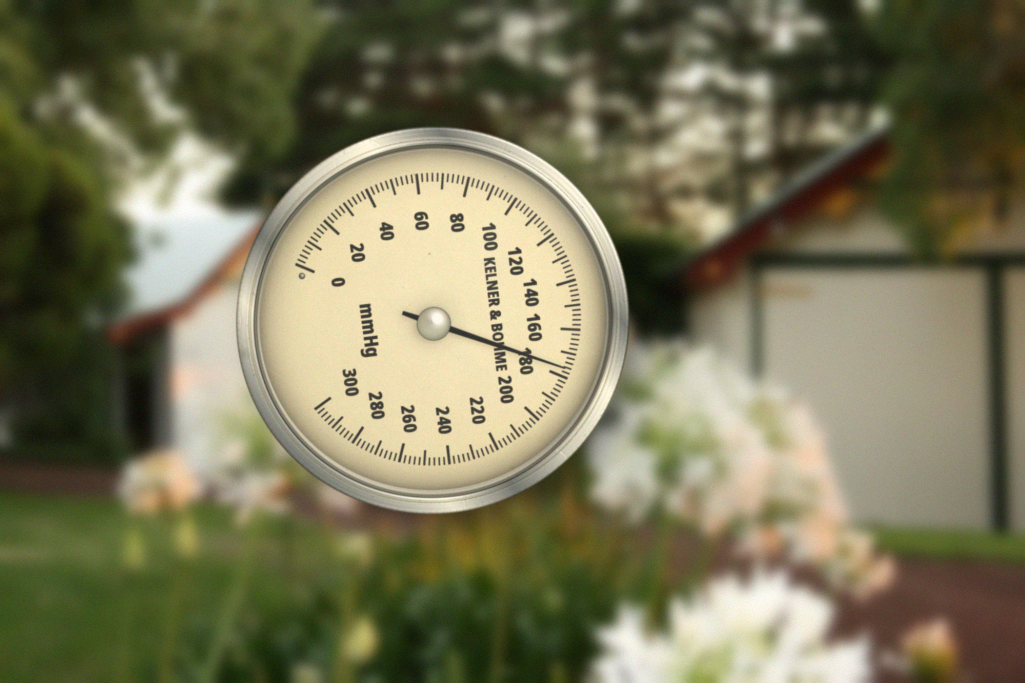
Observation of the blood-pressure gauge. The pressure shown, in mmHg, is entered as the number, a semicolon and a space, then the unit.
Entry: 176; mmHg
